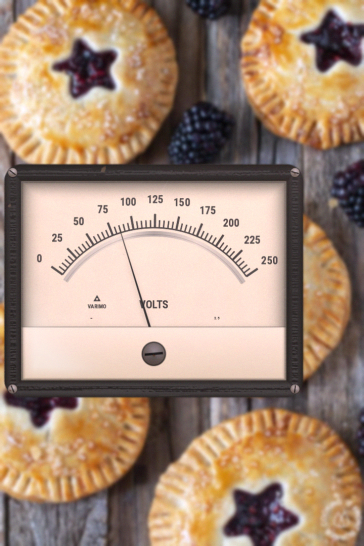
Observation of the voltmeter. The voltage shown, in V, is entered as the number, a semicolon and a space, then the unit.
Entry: 85; V
